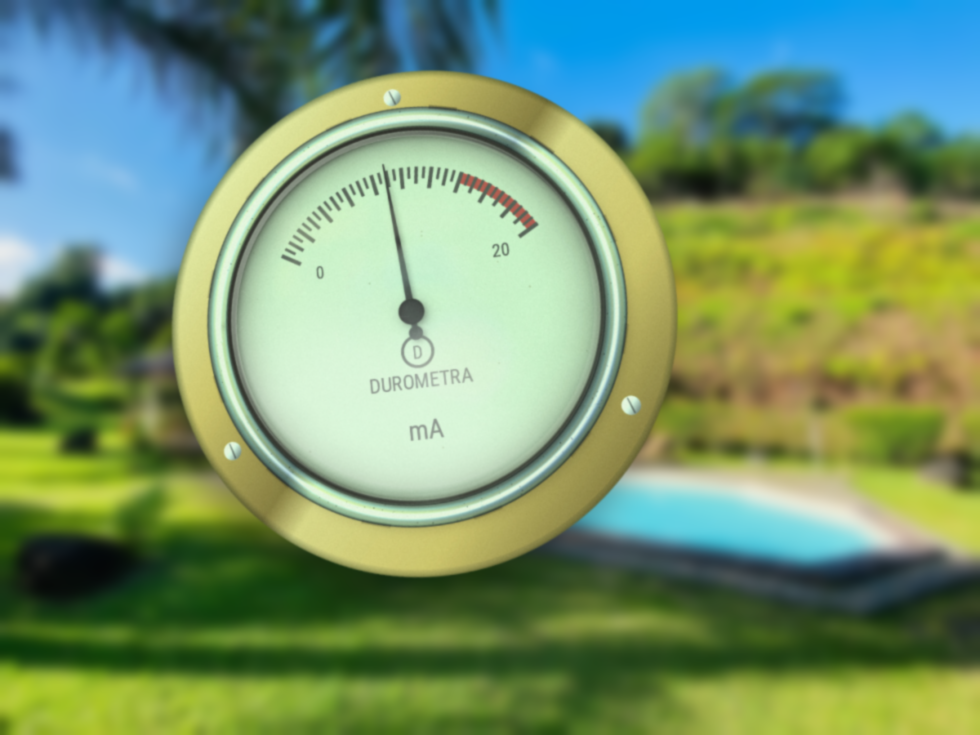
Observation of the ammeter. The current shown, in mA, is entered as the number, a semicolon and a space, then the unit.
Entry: 9; mA
